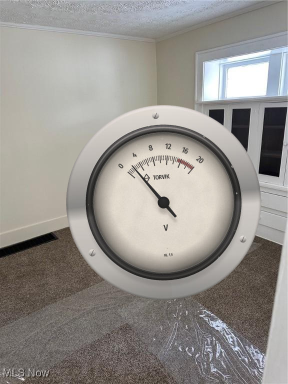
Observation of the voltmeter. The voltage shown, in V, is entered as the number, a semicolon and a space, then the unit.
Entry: 2; V
